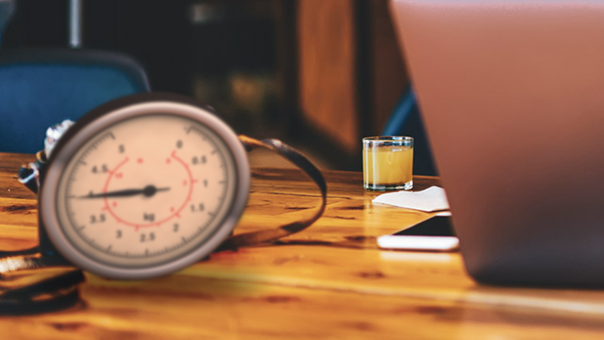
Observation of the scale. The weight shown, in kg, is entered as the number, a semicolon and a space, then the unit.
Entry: 4; kg
